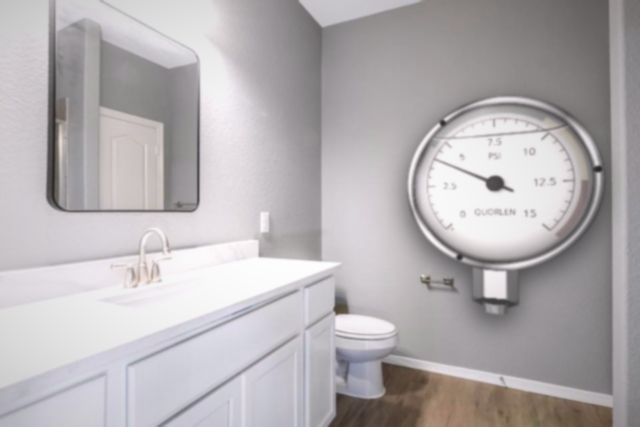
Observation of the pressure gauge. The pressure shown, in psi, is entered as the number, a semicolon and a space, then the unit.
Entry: 4; psi
